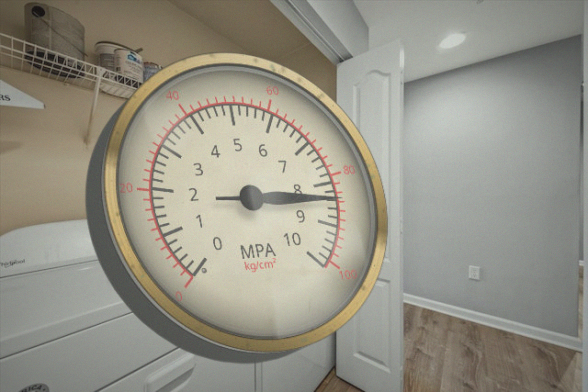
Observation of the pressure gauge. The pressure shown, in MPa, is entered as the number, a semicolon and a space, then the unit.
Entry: 8.4; MPa
